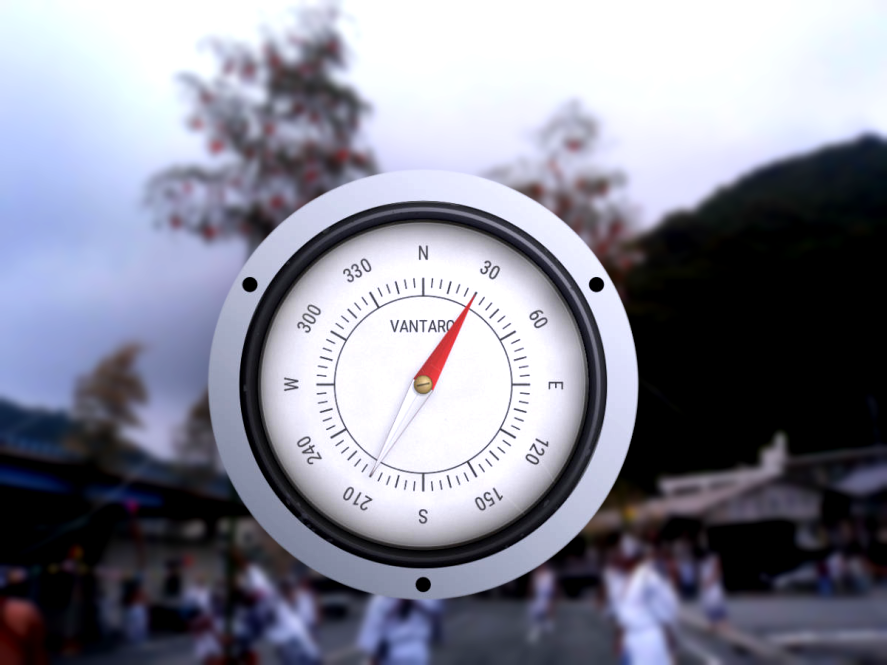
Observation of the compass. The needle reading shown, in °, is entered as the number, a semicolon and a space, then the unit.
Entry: 30; °
